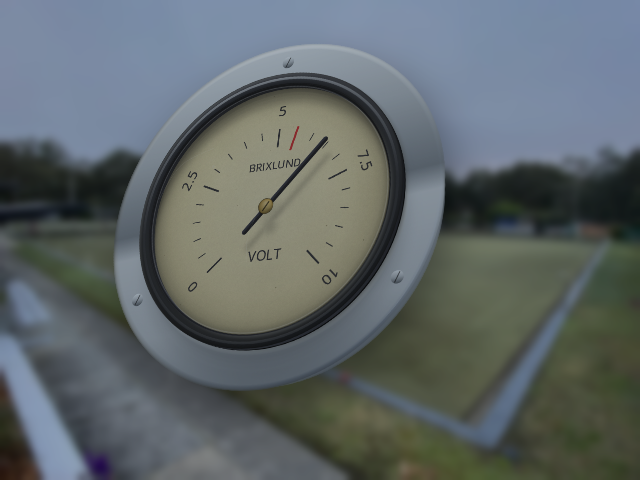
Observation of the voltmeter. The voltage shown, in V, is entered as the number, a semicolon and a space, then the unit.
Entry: 6.5; V
